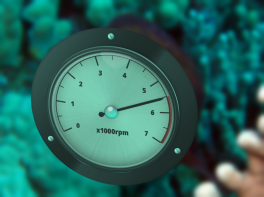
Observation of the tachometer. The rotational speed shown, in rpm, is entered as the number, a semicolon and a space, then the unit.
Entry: 5500; rpm
